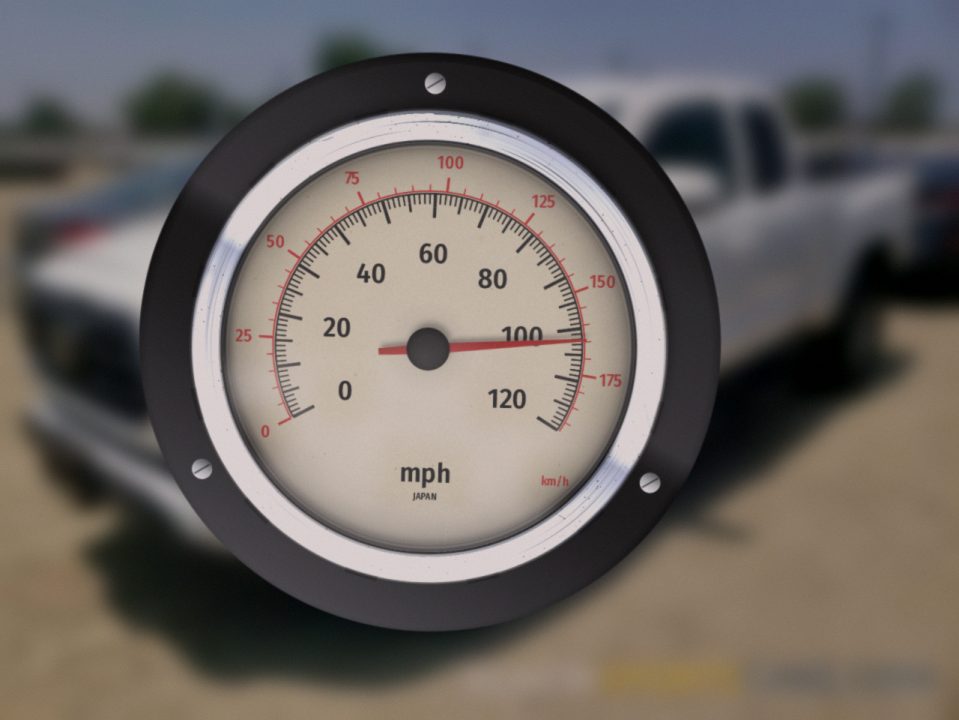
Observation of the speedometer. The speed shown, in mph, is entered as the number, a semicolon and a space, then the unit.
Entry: 102; mph
